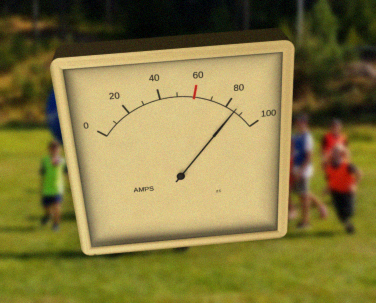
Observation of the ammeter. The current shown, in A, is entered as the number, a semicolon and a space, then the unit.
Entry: 85; A
